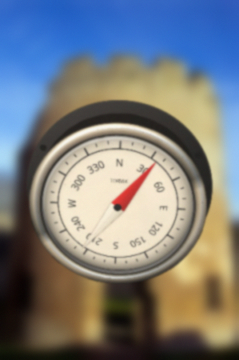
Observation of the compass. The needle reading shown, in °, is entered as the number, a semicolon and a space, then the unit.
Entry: 35; °
